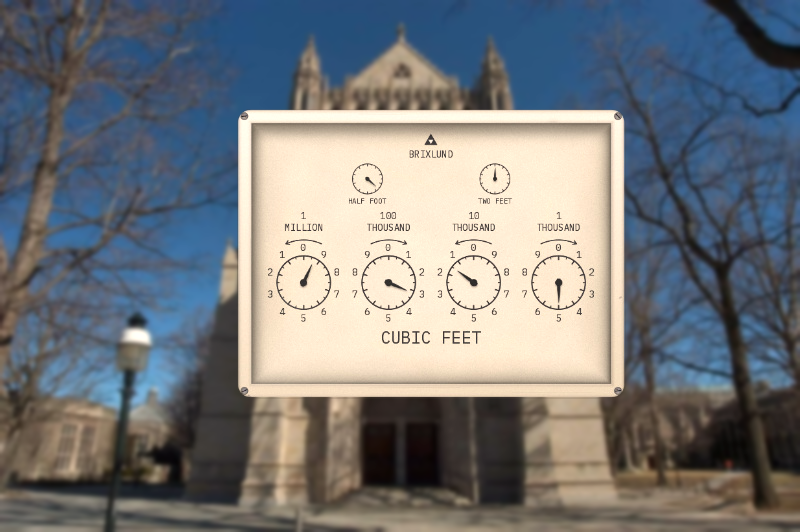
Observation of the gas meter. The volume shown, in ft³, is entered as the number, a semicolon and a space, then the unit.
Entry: 931500; ft³
